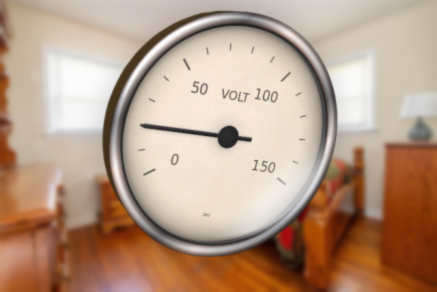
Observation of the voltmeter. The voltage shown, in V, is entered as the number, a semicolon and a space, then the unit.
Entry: 20; V
